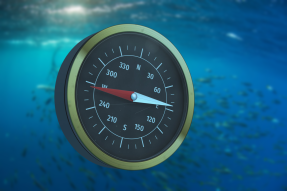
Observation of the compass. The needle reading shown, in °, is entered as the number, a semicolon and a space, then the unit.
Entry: 265; °
